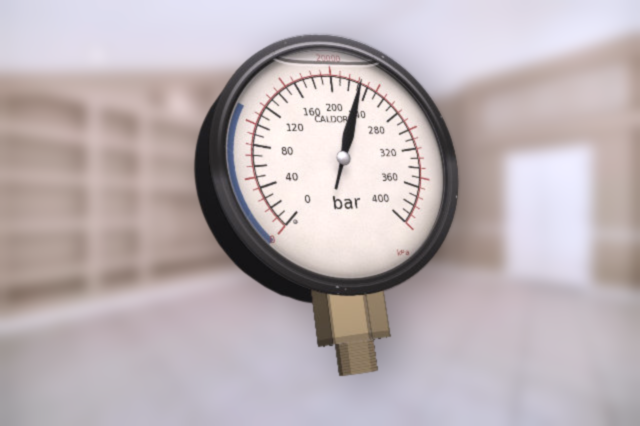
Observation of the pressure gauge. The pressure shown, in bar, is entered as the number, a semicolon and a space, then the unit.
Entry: 230; bar
